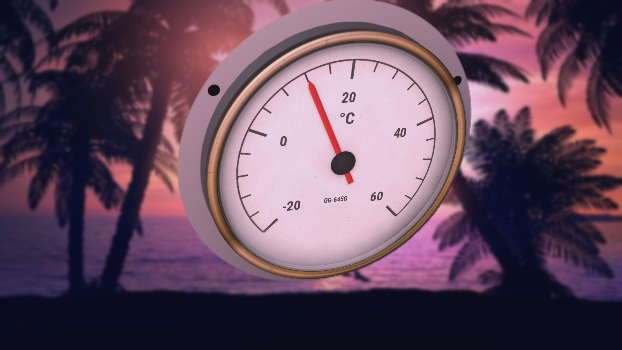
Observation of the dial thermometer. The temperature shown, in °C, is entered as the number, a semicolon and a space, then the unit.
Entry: 12; °C
